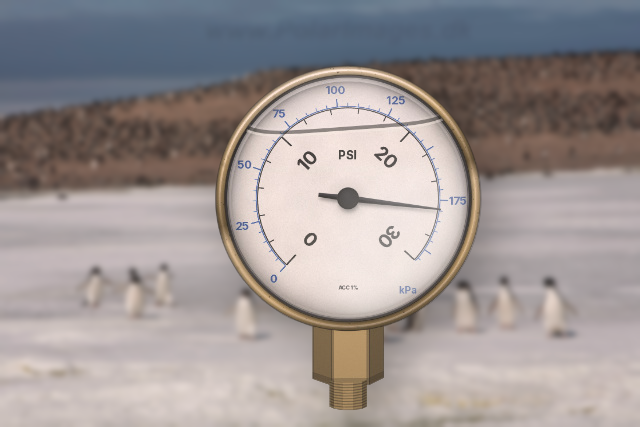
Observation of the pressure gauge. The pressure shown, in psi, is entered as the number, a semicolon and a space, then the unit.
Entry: 26; psi
